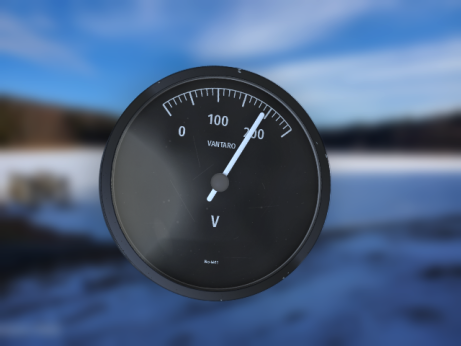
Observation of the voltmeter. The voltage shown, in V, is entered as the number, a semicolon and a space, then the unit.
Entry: 190; V
